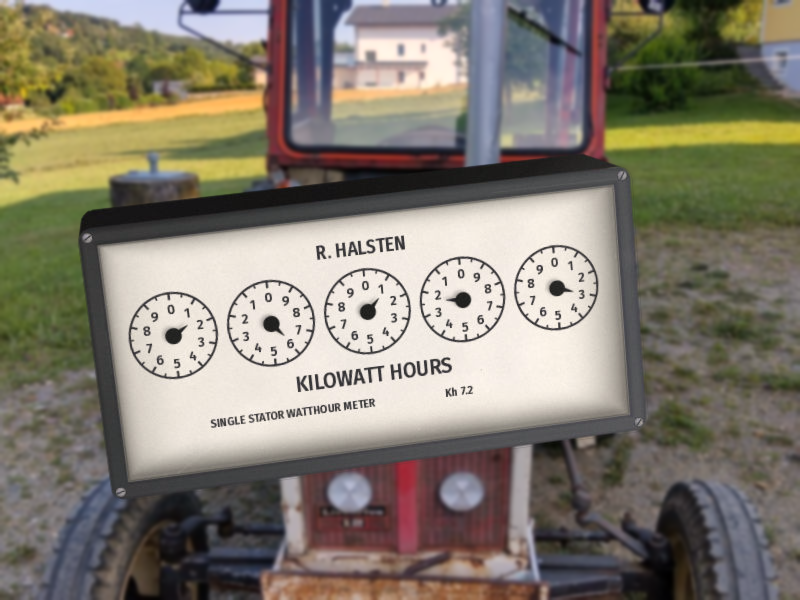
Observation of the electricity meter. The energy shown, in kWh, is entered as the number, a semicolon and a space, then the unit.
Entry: 16123; kWh
